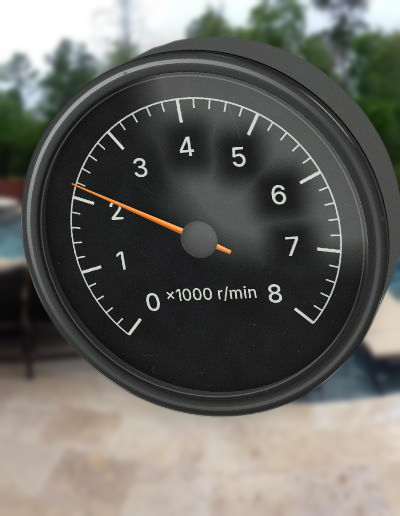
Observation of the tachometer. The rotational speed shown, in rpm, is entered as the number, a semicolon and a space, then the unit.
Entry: 2200; rpm
